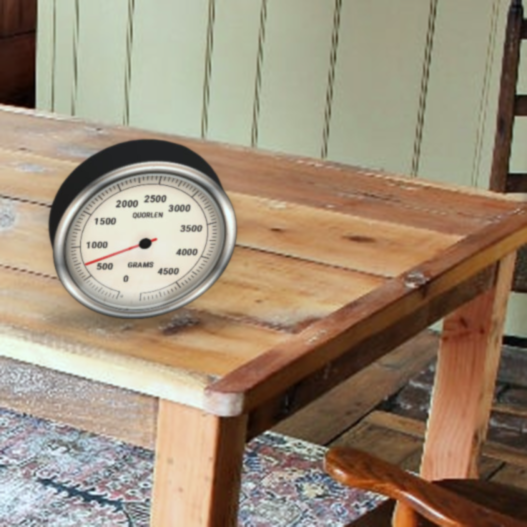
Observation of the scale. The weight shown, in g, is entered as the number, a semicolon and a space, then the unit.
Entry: 750; g
